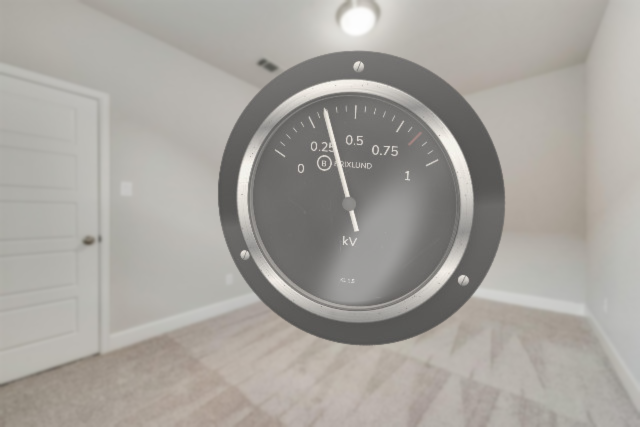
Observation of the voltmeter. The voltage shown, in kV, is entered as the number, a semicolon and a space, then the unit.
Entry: 0.35; kV
